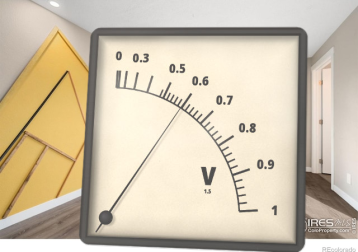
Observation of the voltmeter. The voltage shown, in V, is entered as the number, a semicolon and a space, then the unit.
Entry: 0.6; V
